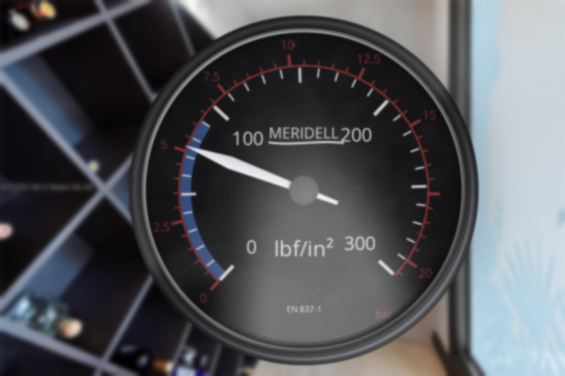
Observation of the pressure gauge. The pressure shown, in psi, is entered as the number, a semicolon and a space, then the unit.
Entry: 75; psi
